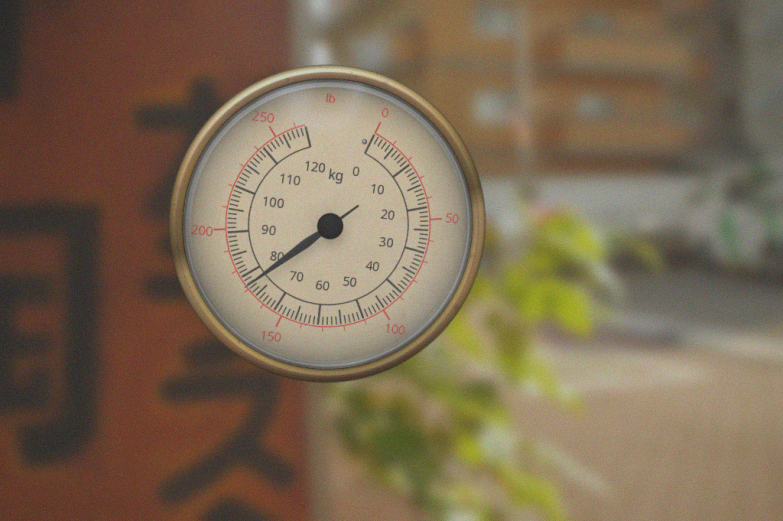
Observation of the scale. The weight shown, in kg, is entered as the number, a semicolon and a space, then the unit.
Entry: 78; kg
